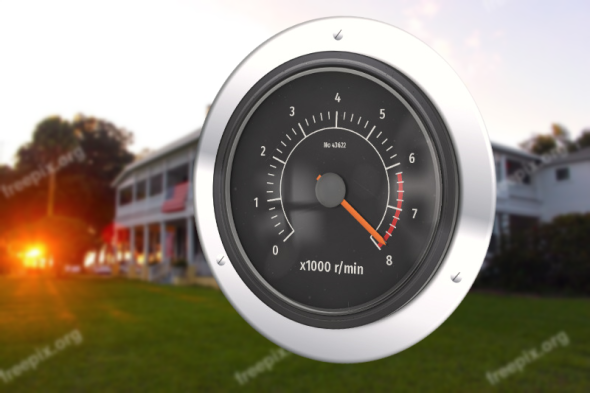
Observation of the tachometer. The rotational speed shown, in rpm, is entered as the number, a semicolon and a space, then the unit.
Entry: 7800; rpm
